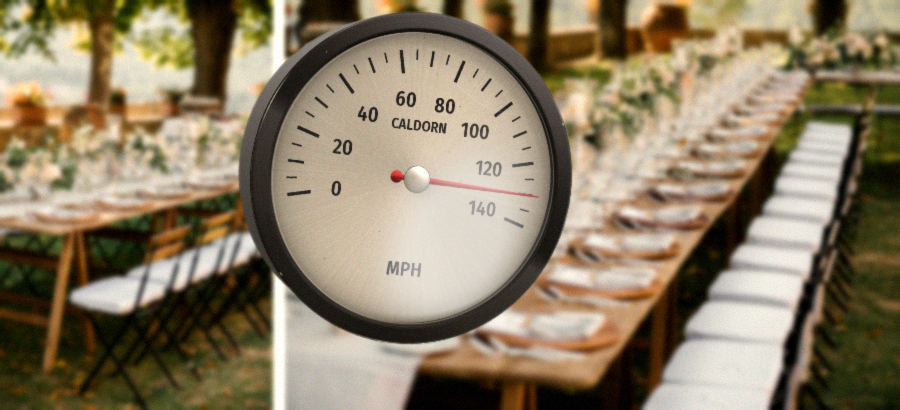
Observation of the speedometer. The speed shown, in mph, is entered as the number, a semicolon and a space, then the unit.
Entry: 130; mph
